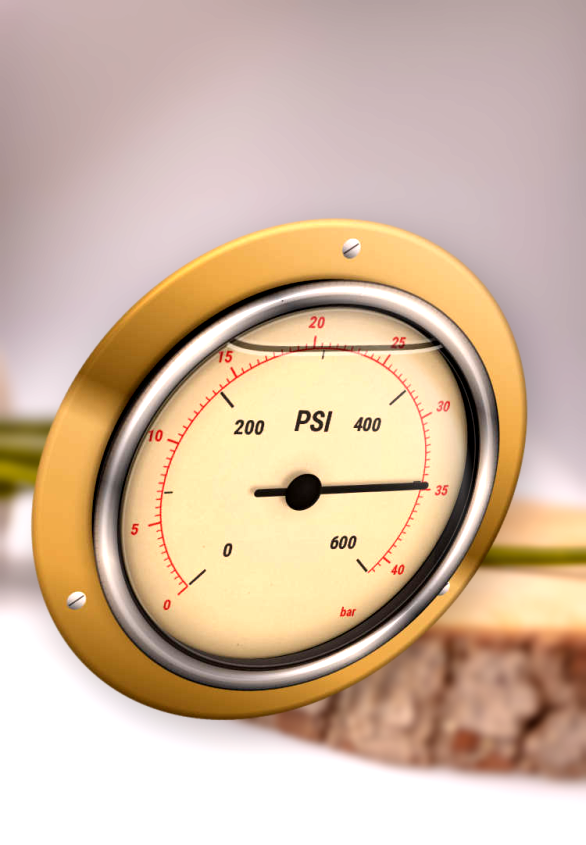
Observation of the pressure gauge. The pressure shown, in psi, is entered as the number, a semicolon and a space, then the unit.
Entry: 500; psi
